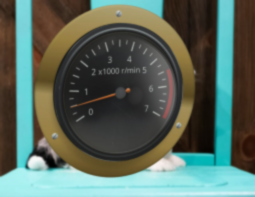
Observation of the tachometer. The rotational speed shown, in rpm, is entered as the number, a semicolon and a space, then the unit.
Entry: 500; rpm
